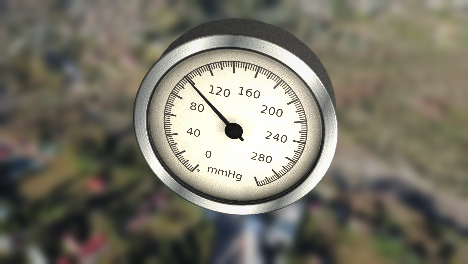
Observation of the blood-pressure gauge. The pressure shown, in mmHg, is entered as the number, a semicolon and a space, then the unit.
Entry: 100; mmHg
